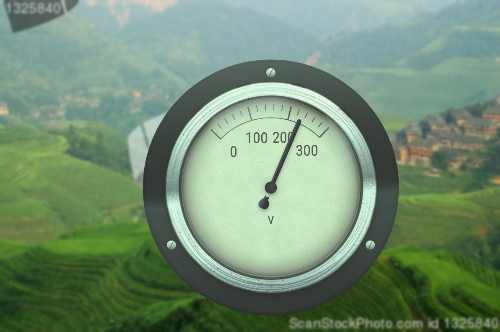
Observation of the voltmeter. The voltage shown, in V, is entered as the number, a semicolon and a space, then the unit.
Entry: 230; V
